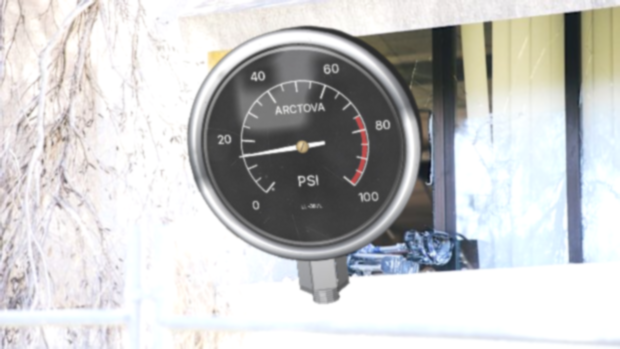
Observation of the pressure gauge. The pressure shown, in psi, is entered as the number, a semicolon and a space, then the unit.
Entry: 15; psi
